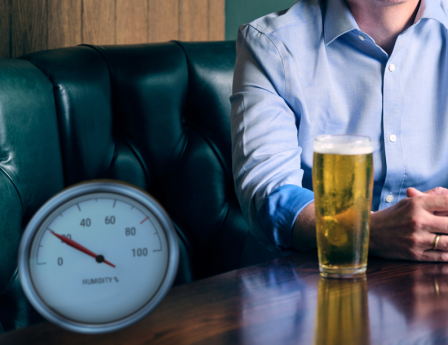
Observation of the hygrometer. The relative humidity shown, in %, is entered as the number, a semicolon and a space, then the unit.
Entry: 20; %
